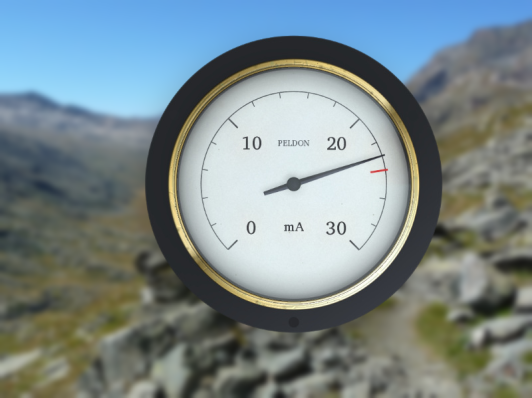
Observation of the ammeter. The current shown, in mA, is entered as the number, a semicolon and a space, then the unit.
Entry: 23; mA
